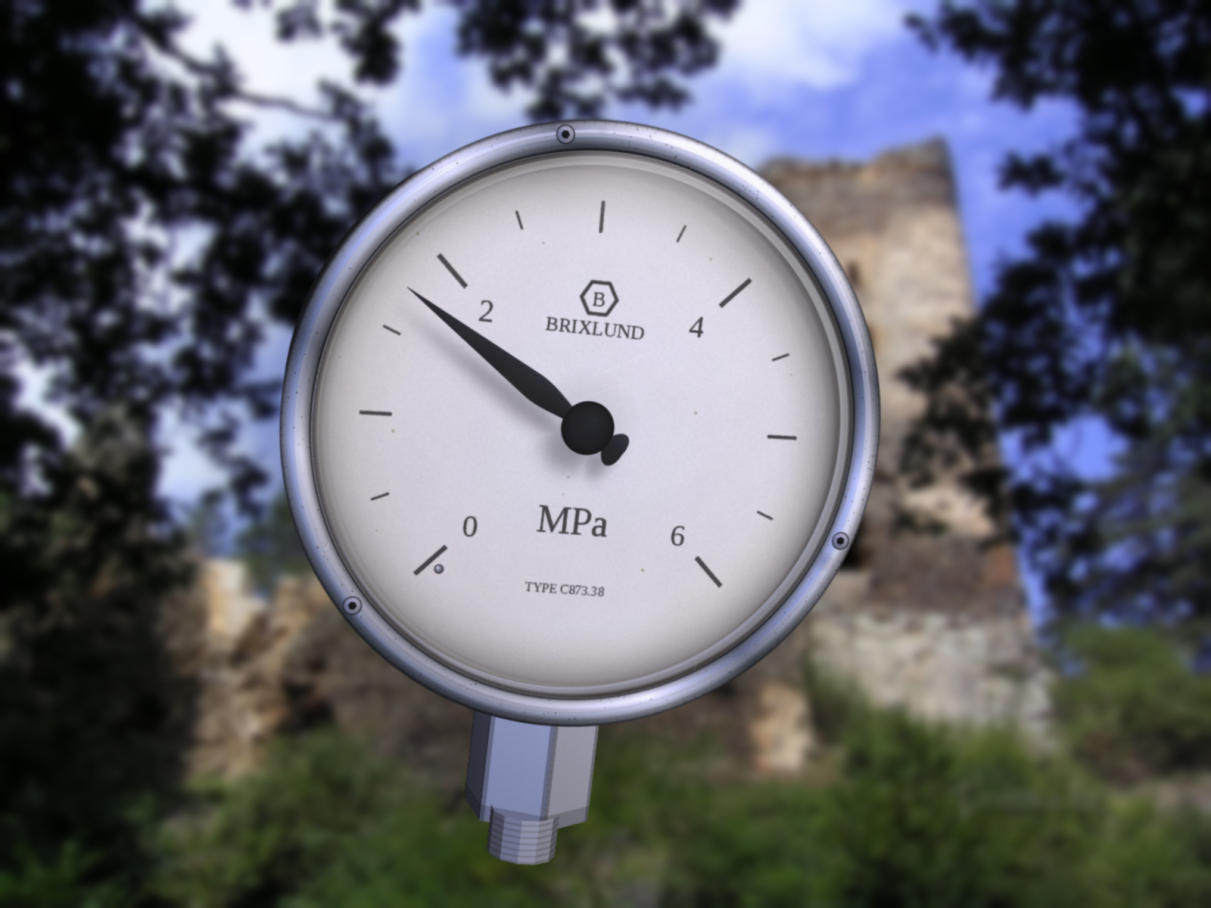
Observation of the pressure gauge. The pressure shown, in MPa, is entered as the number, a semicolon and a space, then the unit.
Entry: 1.75; MPa
